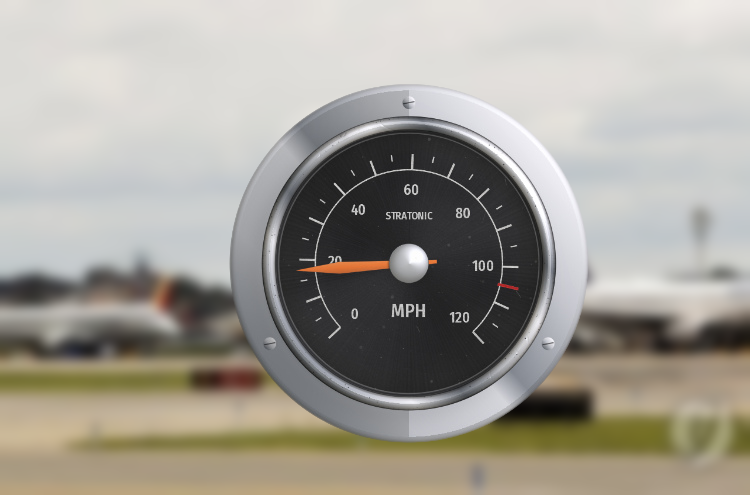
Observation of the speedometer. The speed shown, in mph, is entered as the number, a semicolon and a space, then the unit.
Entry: 17.5; mph
